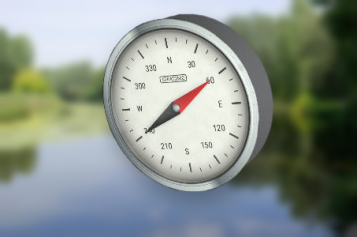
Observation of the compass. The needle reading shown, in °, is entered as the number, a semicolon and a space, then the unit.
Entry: 60; °
